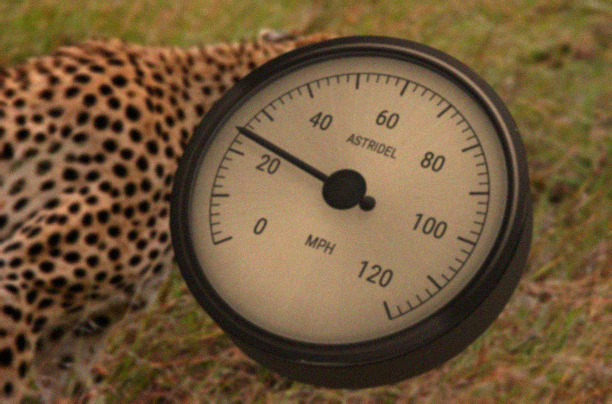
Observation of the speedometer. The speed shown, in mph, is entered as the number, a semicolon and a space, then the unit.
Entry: 24; mph
